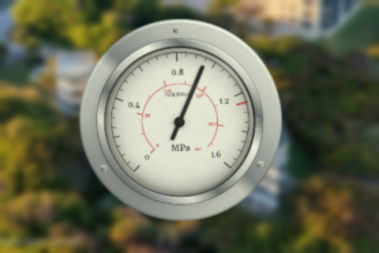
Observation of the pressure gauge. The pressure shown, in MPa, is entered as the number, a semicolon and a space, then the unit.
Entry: 0.95; MPa
